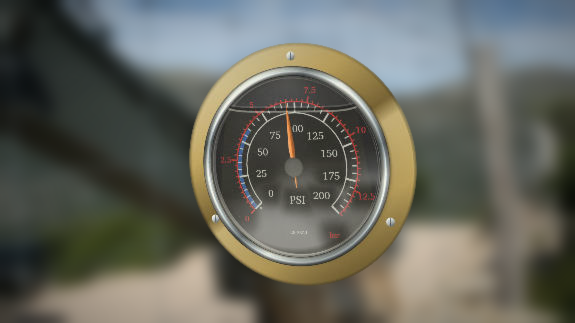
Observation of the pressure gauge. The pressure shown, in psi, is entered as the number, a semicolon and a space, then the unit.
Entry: 95; psi
